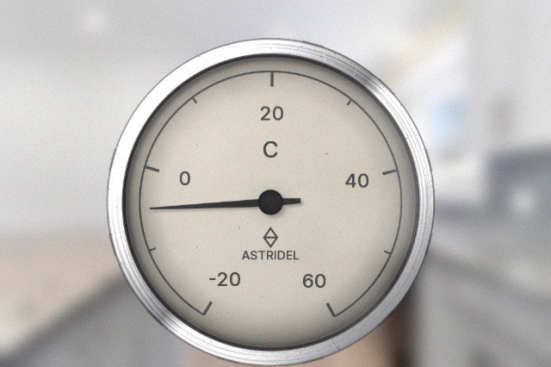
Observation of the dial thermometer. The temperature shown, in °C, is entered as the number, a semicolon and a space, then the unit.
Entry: -5; °C
